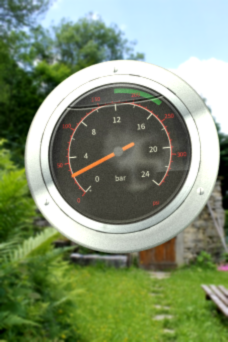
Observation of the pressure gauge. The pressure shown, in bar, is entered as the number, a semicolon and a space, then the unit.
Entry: 2; bar
